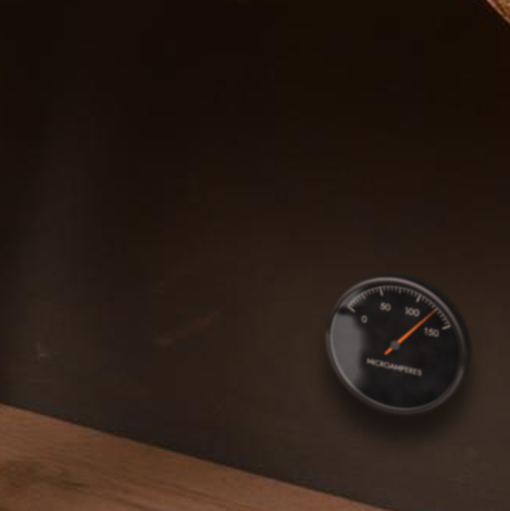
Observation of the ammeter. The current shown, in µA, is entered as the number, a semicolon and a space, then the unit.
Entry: 125; µA
